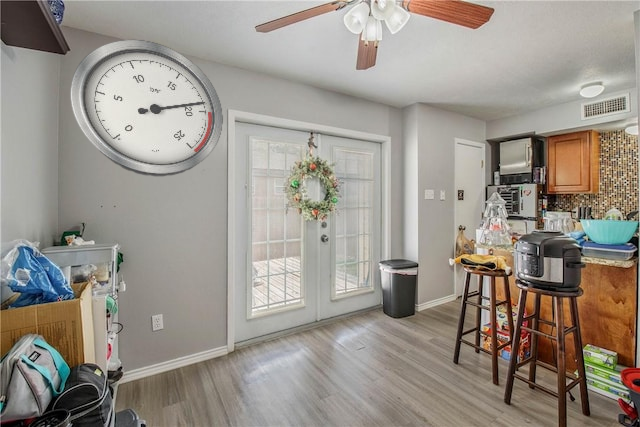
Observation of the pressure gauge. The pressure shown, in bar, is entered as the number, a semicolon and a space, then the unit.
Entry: 19; bar
